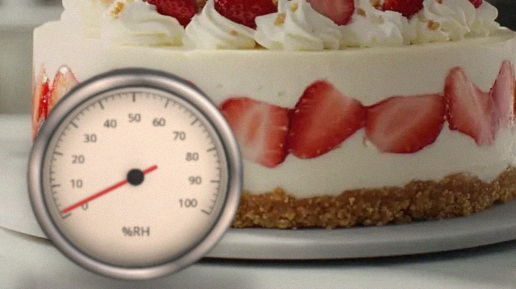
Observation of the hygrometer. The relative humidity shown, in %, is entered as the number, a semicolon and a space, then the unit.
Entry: 2; %
